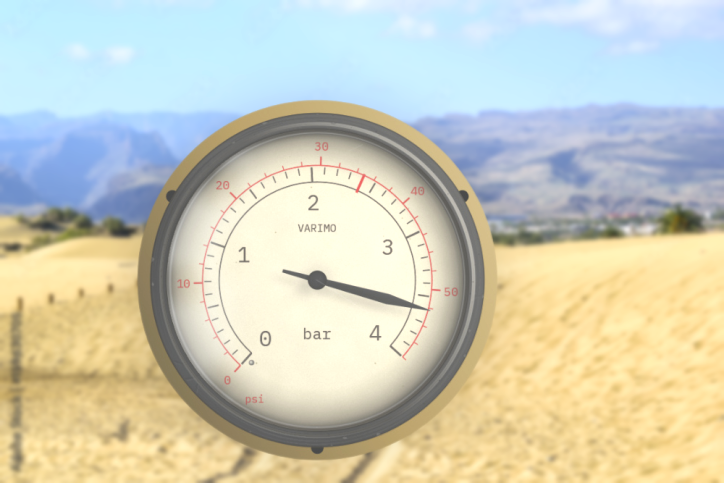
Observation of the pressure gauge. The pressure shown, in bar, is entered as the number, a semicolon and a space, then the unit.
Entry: 3.6; bar
